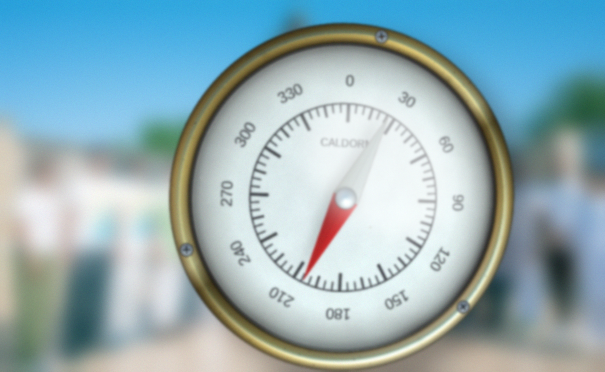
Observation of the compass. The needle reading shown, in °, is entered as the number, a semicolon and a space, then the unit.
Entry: 205; °
